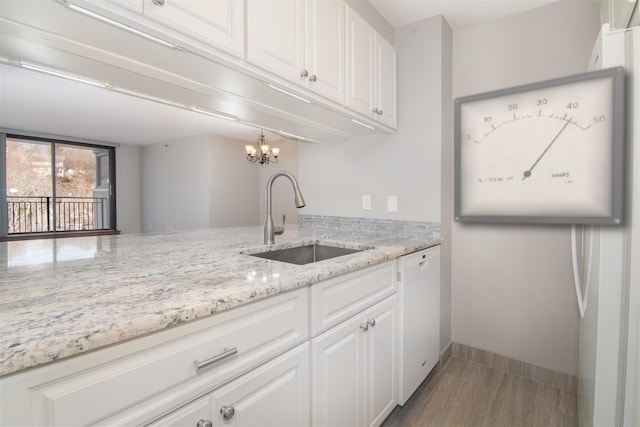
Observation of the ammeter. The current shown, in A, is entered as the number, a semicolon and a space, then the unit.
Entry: 42.5; A
